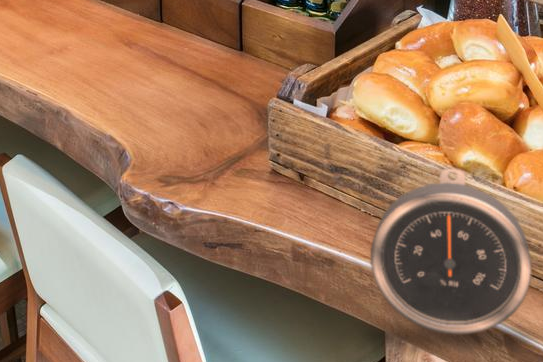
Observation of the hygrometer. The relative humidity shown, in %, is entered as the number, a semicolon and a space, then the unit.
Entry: 50; %
